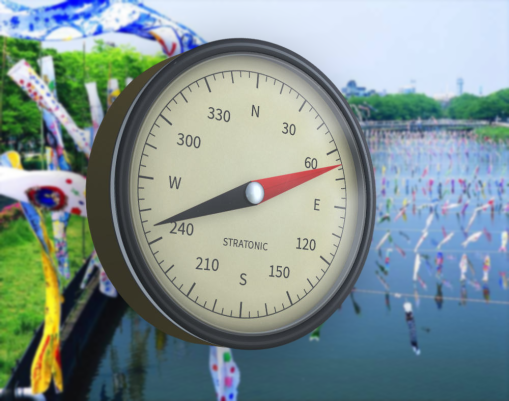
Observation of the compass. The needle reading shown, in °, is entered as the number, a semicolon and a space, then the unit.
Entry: 67.5; °
